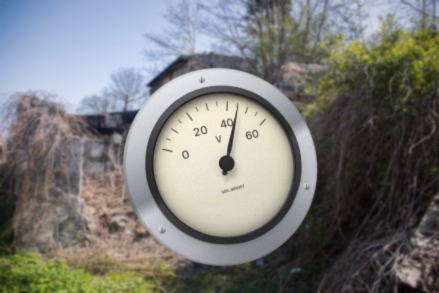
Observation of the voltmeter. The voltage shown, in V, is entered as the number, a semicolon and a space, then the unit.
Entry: 45; V
